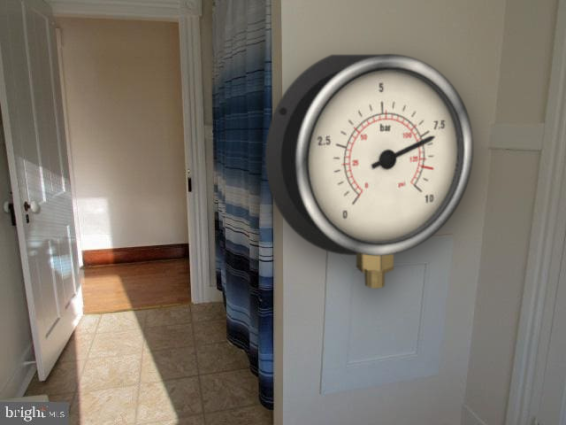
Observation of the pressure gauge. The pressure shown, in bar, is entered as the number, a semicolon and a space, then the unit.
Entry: 7.75; bar
